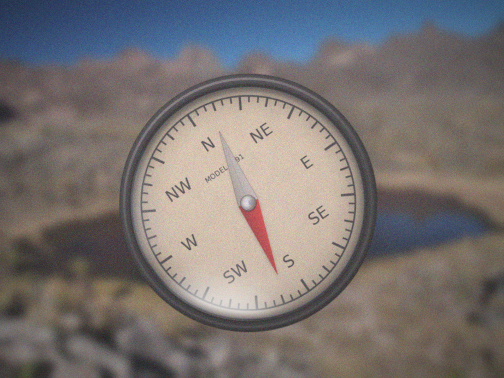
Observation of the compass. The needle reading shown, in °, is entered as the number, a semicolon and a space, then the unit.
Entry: 192.5; °
